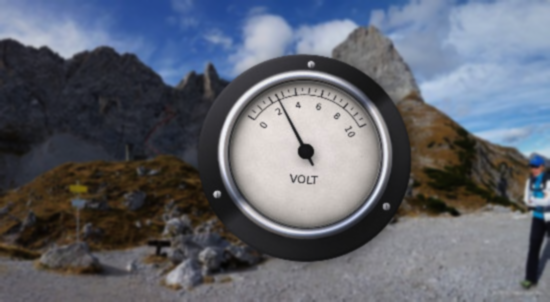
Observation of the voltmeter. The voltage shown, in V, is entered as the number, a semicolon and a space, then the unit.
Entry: 2.5; V
